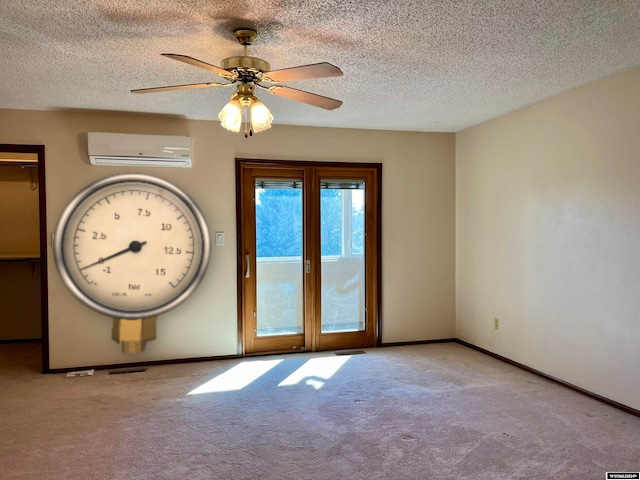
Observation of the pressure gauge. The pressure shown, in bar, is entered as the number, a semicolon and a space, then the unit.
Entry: 0; bar
